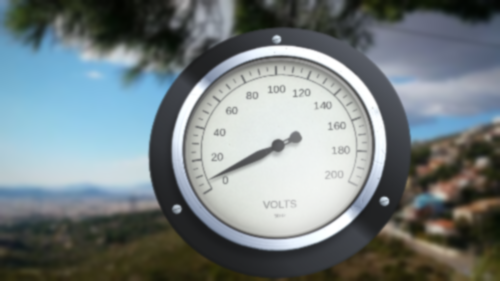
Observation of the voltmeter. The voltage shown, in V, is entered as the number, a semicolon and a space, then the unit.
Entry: 5; V
